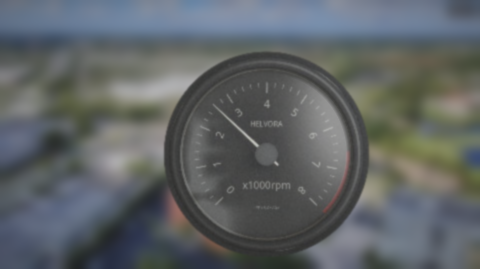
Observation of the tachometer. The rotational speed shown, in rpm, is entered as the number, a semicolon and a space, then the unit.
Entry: 2600; rpm
